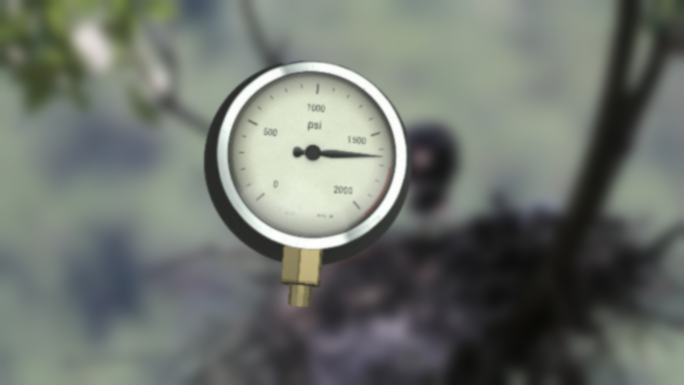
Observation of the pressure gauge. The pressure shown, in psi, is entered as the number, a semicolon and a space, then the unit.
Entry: 1650; psi
